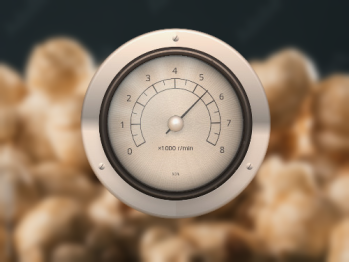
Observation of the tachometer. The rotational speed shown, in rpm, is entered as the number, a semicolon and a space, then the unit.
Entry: 5500; rpm
